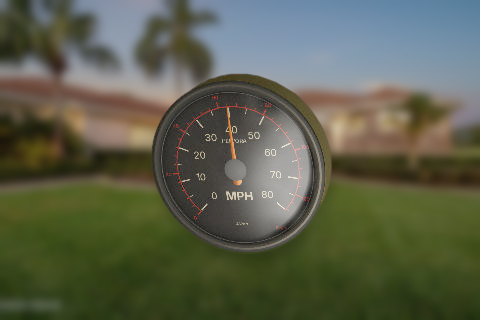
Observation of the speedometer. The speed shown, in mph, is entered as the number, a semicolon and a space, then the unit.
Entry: 40; mph
